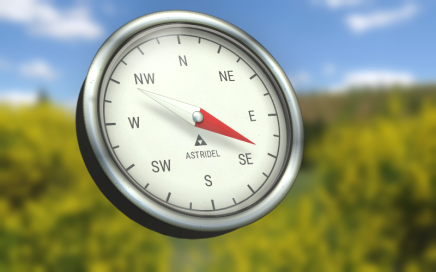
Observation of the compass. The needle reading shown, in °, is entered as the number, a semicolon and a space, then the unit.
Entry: 120; °
